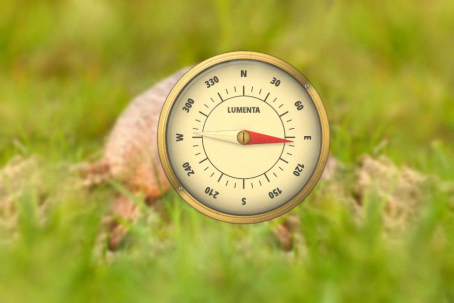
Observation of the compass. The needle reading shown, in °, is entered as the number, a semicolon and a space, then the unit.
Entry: 95; °
